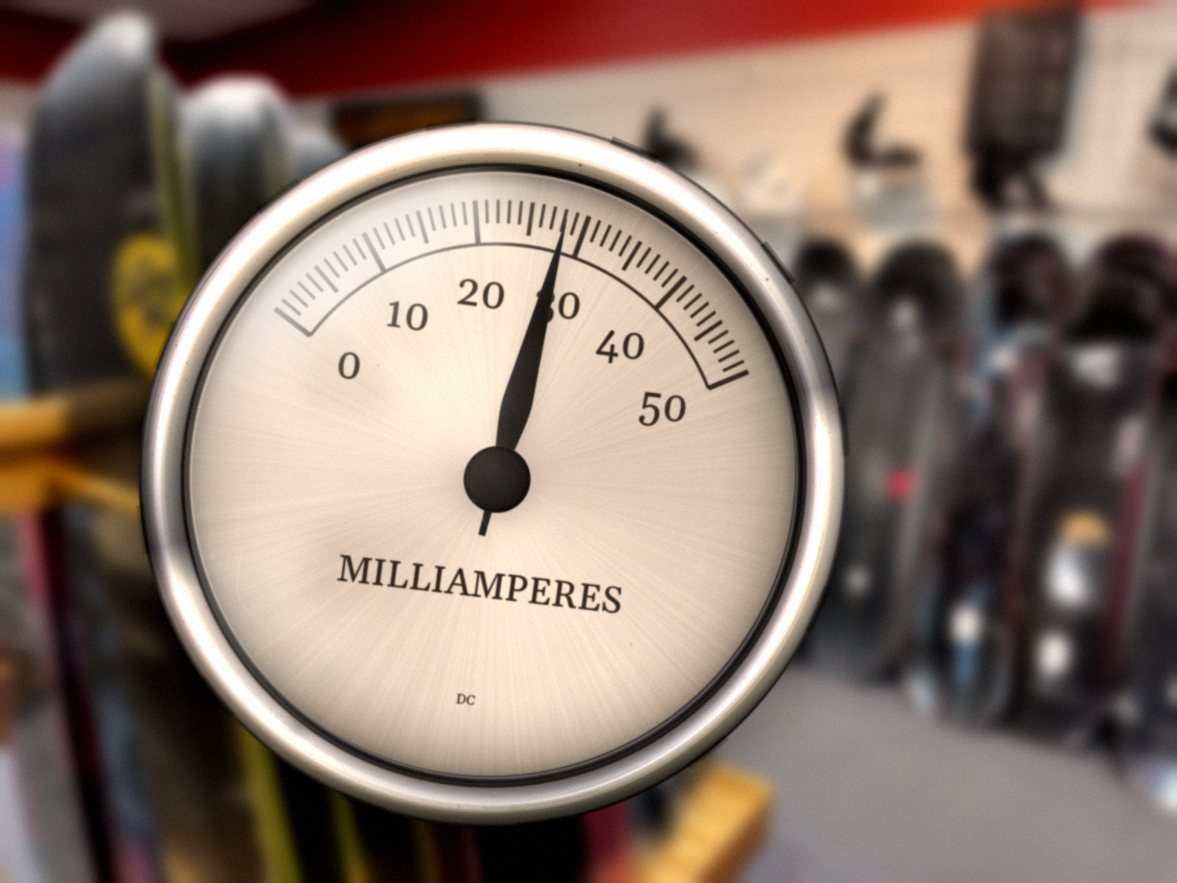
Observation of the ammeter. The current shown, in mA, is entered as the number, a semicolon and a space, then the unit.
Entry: 28; mA
